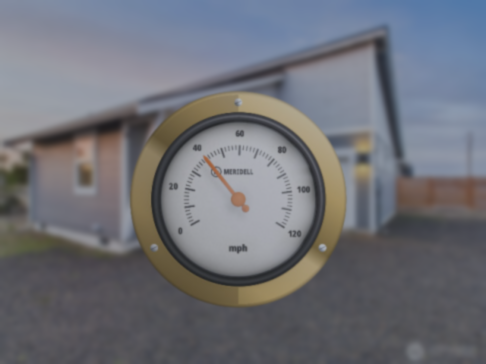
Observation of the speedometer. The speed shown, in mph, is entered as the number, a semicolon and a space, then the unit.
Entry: 40; mph
